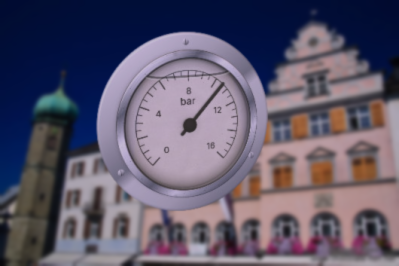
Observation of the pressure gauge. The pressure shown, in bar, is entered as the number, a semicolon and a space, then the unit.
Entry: 10.5; bar
